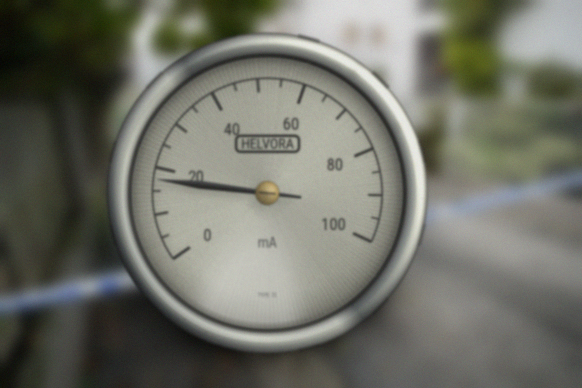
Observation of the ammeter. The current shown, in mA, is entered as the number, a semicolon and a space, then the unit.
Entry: 17.5; mA
